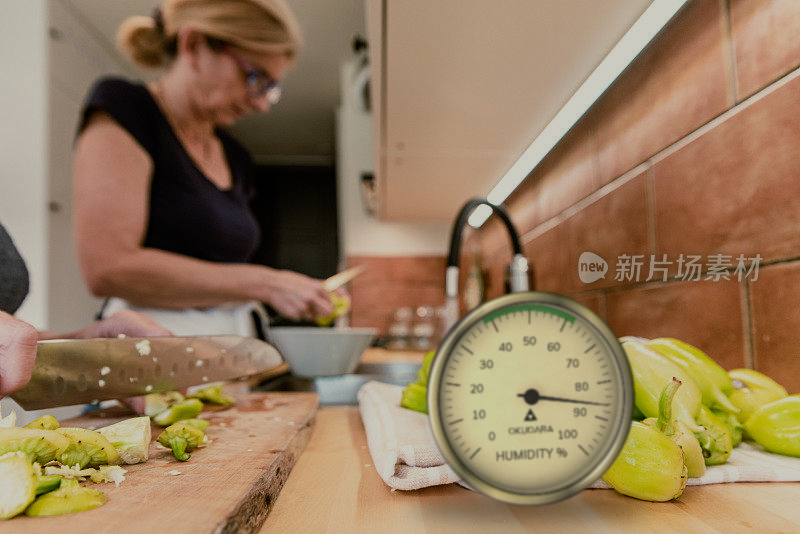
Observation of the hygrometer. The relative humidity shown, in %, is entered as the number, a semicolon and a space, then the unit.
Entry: 86; %
